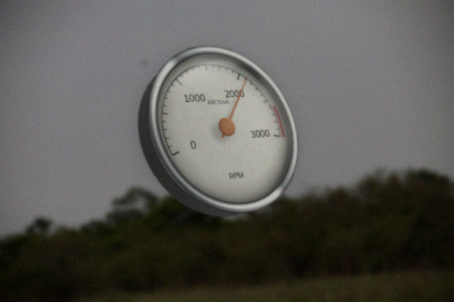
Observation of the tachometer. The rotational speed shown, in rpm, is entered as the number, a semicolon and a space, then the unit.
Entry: 2100; rpm
